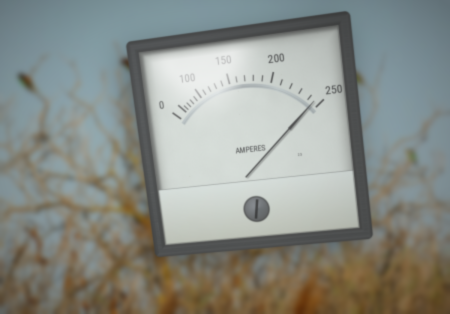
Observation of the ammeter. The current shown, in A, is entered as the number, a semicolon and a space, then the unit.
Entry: 245; A
